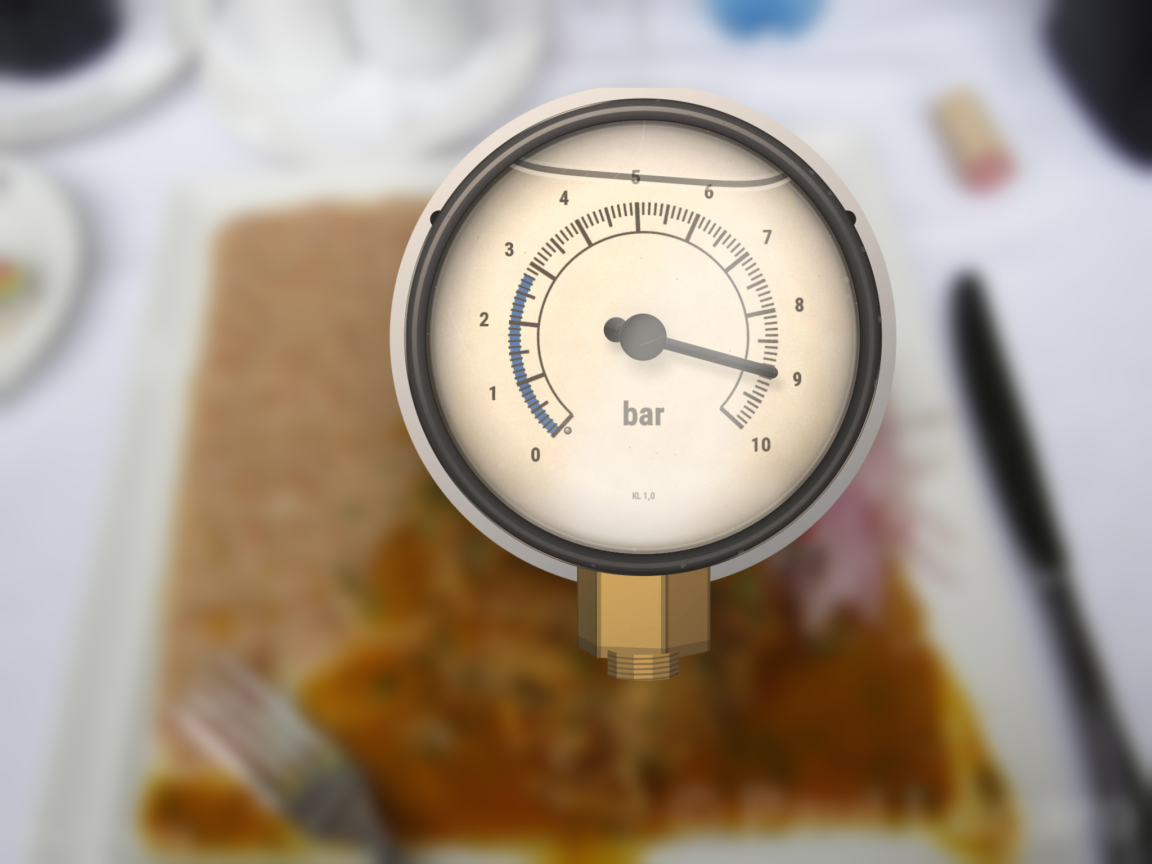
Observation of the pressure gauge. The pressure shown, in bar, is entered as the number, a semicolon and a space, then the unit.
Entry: 9; bar
